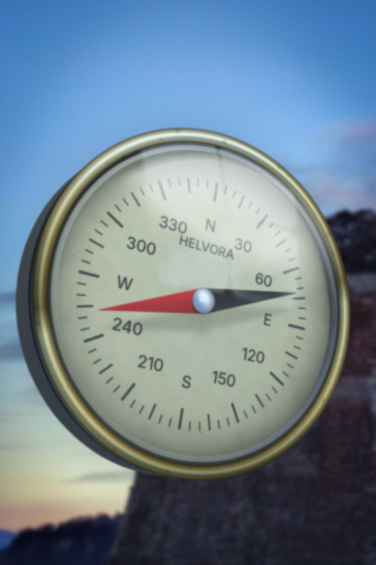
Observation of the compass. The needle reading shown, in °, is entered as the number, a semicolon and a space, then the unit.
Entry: 252.5; °
